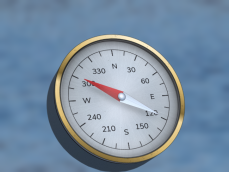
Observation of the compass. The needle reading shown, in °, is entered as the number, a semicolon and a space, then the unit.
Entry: 300; °
